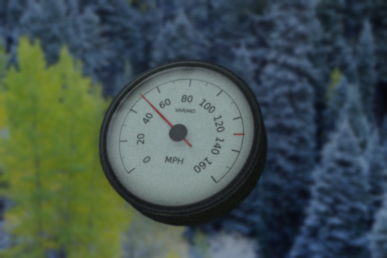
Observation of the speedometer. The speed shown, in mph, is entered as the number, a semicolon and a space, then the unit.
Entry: 50; mph
